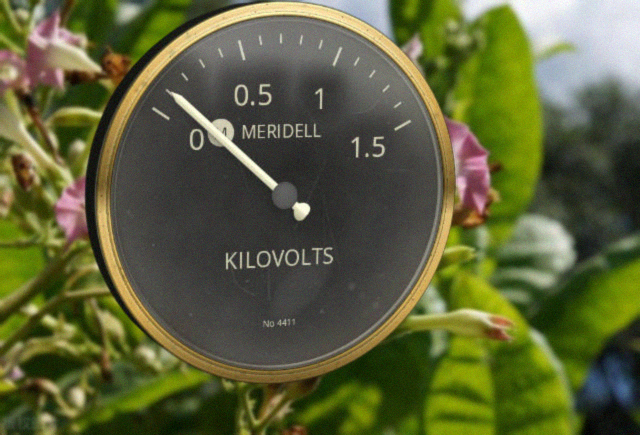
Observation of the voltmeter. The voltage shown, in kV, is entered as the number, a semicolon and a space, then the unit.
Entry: 0.1; kV
